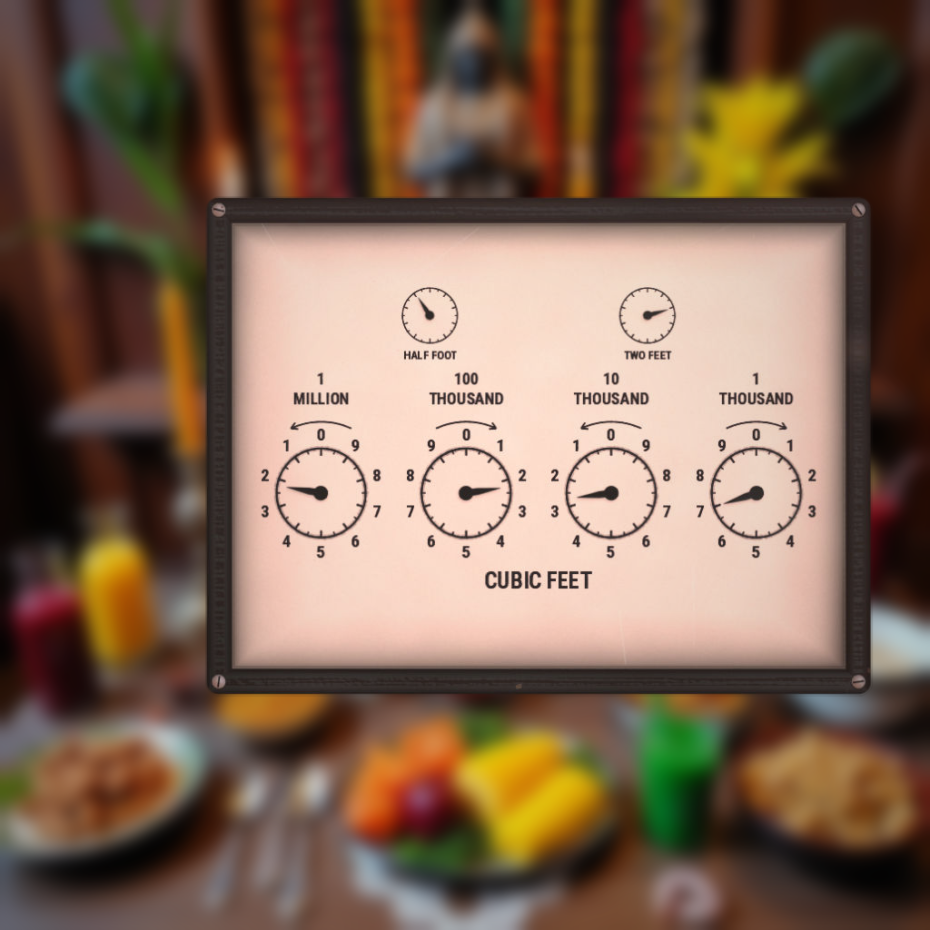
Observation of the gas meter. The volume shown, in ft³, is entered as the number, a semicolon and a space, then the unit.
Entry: 222700; ft³
